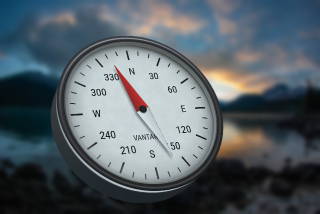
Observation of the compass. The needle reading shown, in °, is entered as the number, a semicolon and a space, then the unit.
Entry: 340; °
